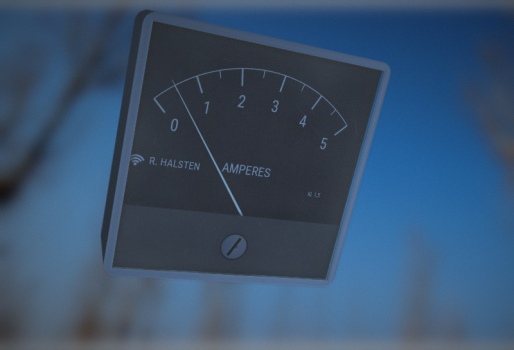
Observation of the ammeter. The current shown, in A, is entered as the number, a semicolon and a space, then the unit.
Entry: 0.5; A
